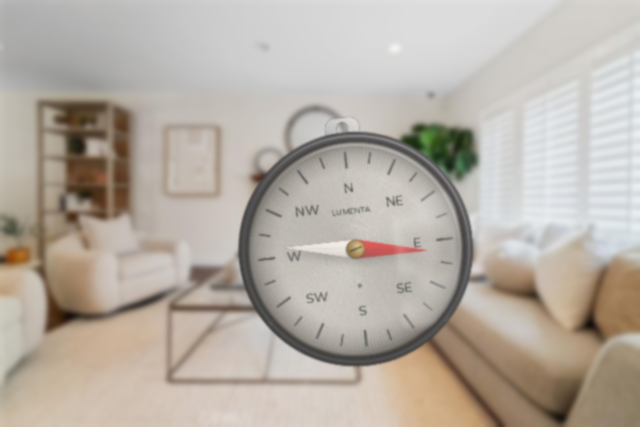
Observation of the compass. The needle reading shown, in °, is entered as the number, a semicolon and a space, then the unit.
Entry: 97.5; °
